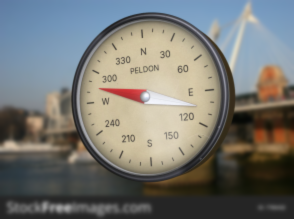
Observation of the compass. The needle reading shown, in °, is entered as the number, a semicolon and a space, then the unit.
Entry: 285; °
